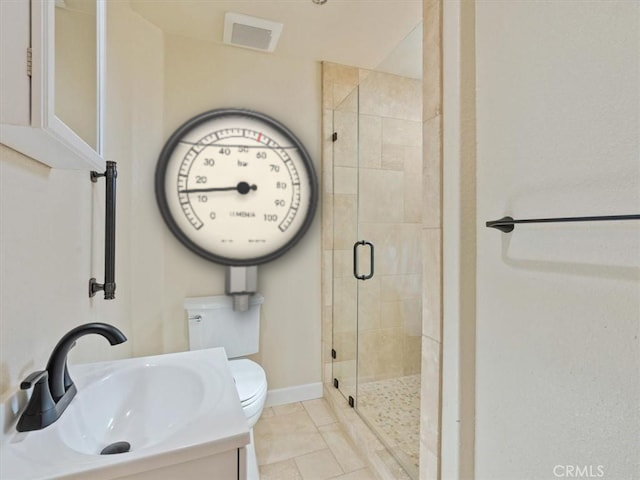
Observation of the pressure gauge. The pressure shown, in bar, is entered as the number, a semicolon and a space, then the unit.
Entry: 14; bar
